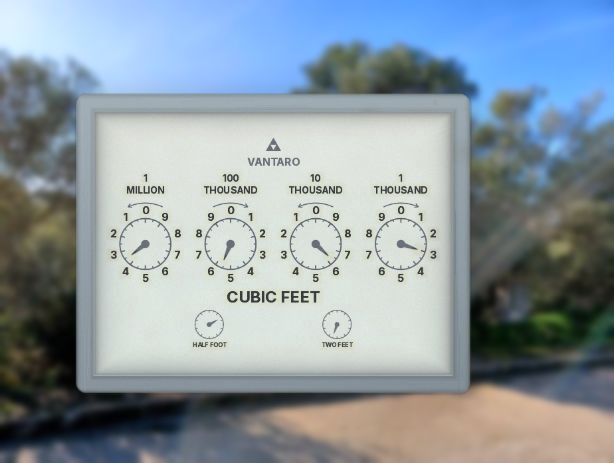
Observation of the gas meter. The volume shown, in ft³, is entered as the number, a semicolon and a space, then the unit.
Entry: 356300; ft³
